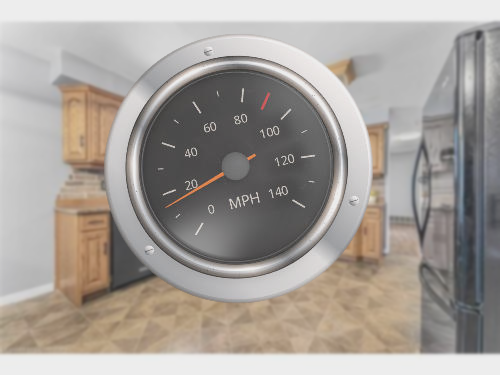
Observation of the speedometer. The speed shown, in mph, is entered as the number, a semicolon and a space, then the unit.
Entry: 15; mph
